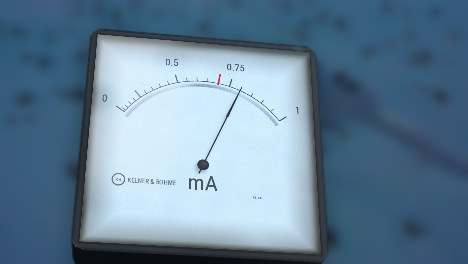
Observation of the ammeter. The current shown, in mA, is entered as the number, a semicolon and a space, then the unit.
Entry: 0.8; mA
